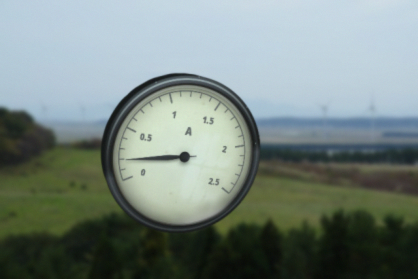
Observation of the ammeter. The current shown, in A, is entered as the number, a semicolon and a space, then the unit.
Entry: 0.2; A
